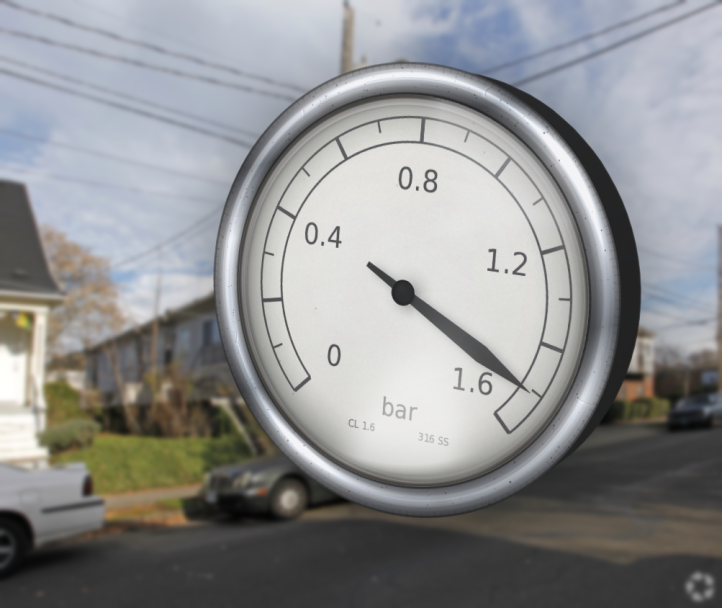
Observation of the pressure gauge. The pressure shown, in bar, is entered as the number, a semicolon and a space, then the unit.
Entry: 1.5; bar
